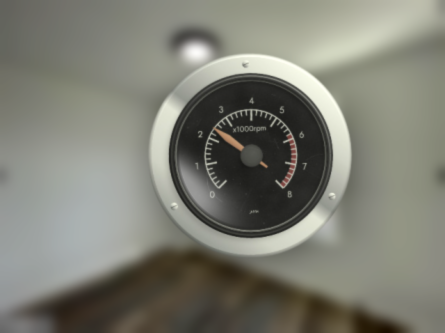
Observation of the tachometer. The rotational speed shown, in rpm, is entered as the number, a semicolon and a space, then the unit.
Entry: 2400; rpm
